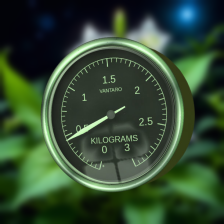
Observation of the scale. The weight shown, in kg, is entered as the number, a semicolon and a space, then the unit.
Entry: 0.45; kg
